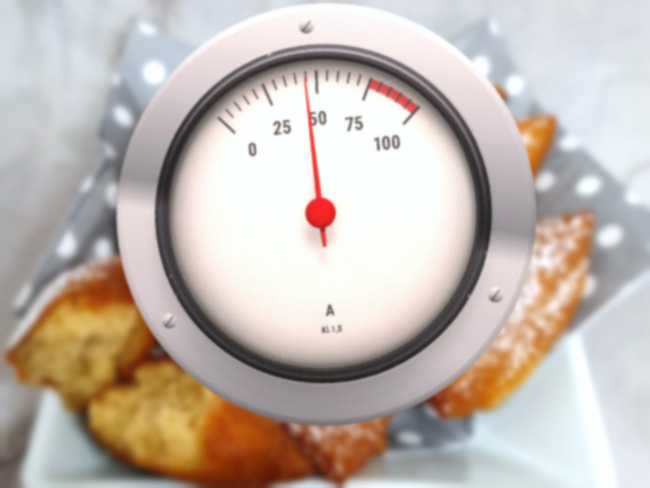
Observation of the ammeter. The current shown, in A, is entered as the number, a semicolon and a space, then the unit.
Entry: 45; A
